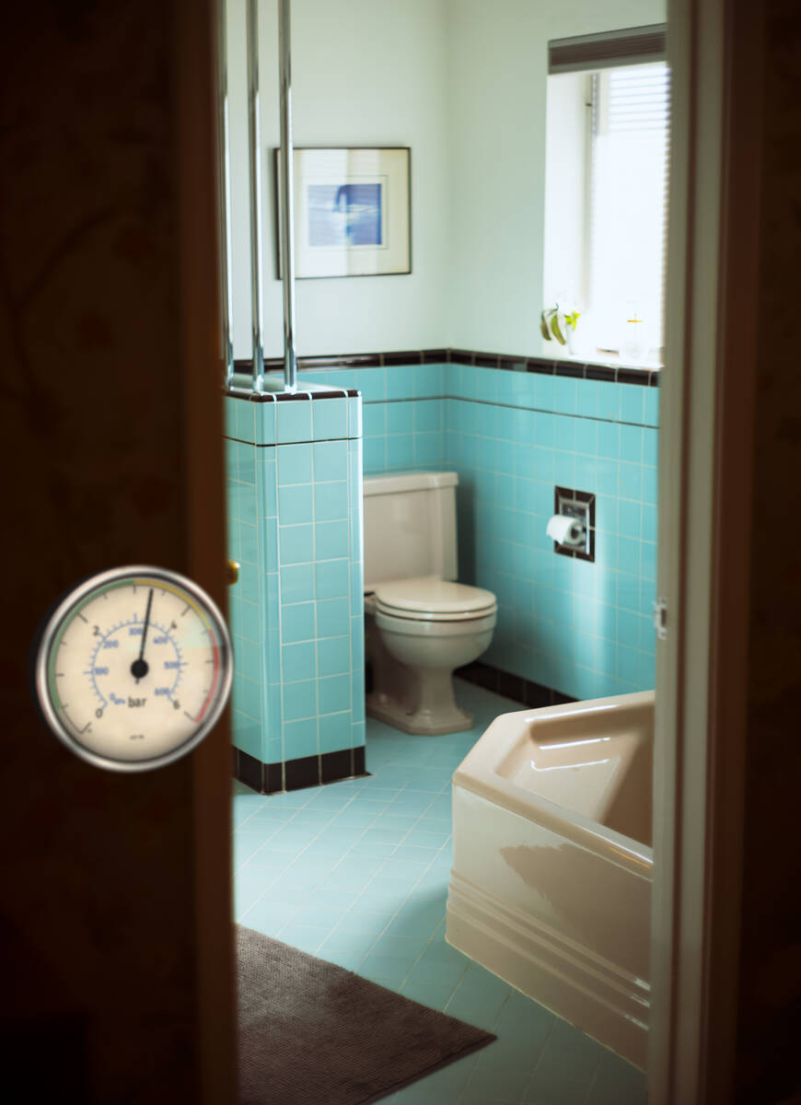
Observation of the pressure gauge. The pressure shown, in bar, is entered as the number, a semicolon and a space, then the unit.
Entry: 3.25; bar
